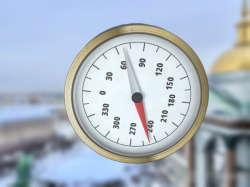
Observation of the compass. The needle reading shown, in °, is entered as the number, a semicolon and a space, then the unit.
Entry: 247.5; °
